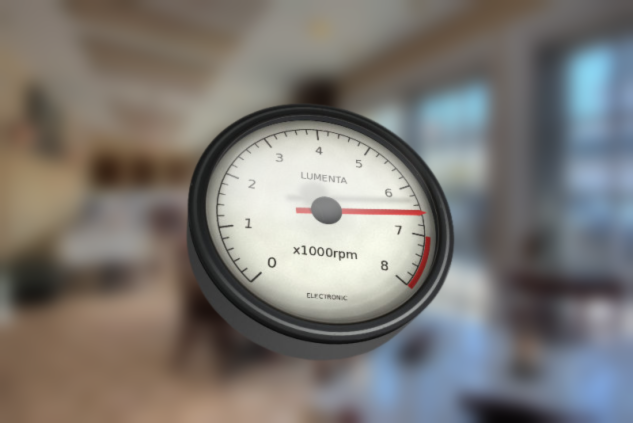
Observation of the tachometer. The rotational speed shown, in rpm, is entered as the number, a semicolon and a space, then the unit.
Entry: 6600; rpm
